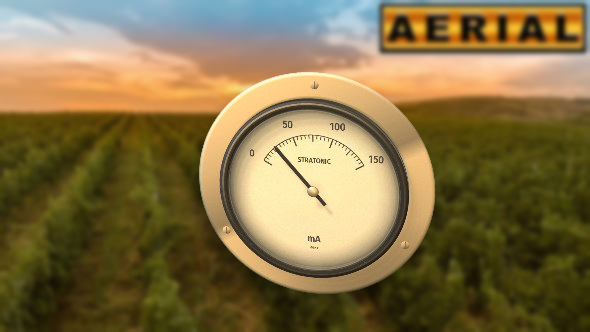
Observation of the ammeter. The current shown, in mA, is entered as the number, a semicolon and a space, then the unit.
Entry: 25; mA
